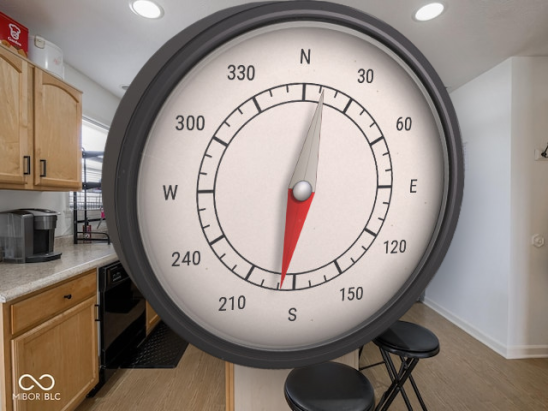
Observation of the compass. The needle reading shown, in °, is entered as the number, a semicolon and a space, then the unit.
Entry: 190; °
